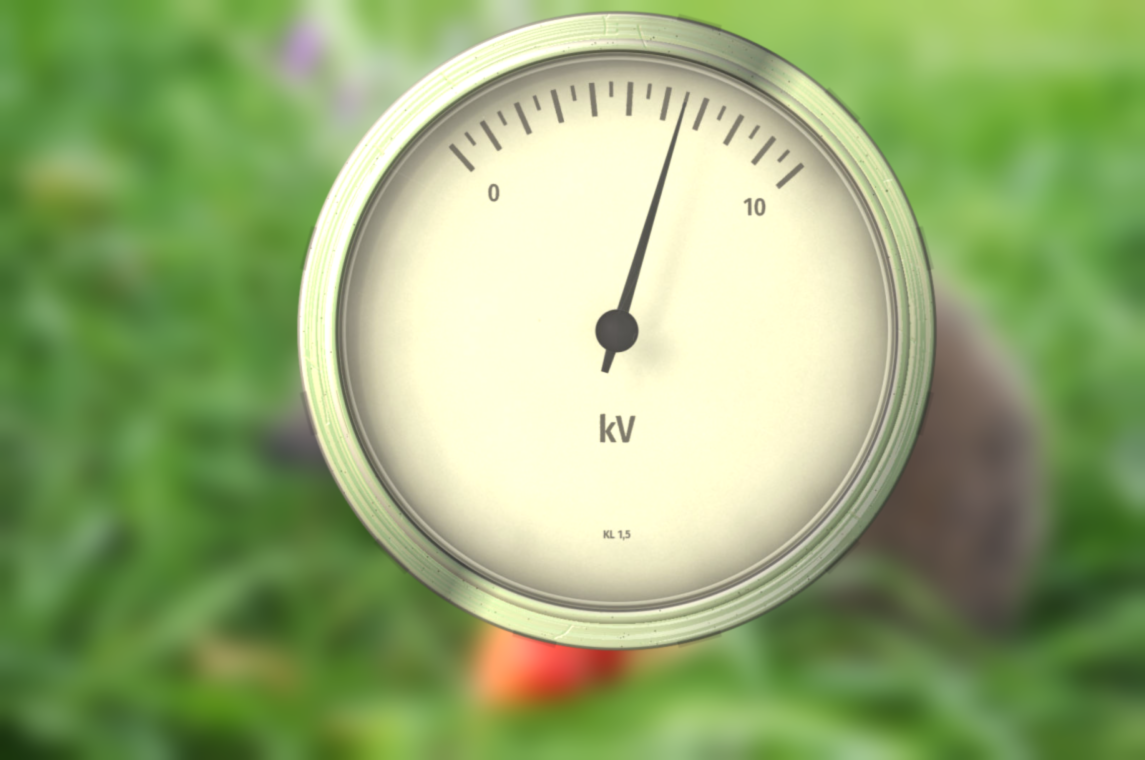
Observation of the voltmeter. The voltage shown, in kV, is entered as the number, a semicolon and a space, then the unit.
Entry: 6.5; kV
